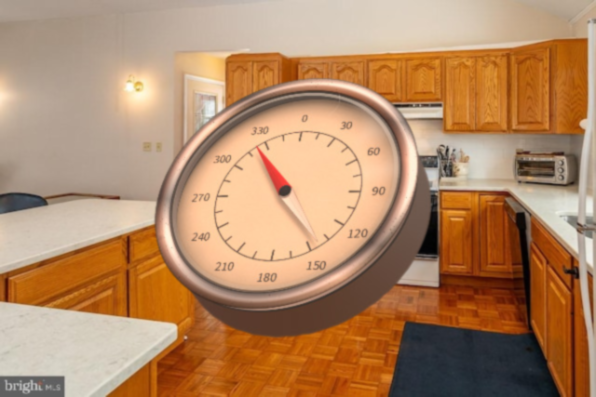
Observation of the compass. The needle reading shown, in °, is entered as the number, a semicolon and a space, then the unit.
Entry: 322.5; °
